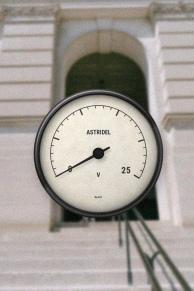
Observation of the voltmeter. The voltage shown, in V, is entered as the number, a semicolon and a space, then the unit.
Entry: 0; V
